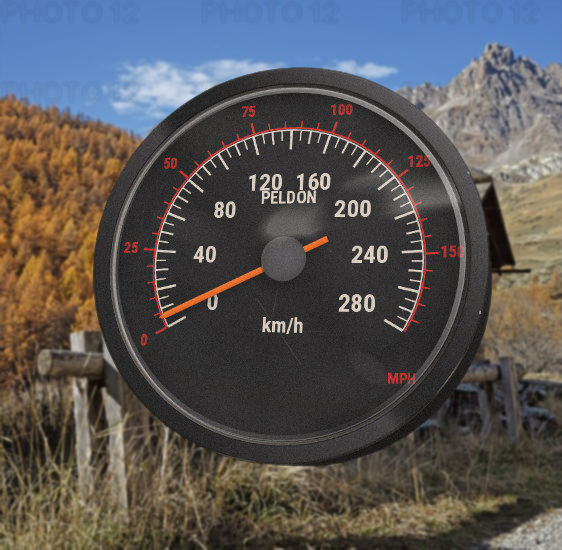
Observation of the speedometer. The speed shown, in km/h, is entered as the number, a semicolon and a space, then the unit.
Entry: 5; km/h
